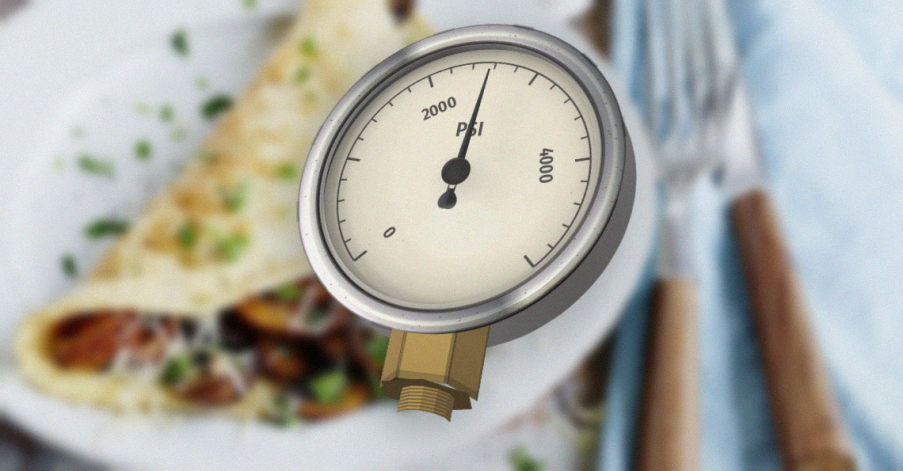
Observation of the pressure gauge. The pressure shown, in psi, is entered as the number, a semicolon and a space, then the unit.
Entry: 2600; psi
